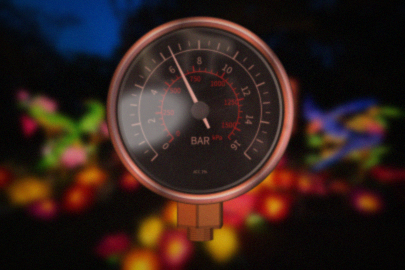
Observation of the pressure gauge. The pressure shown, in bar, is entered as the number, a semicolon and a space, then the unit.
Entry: 6.5; bar
